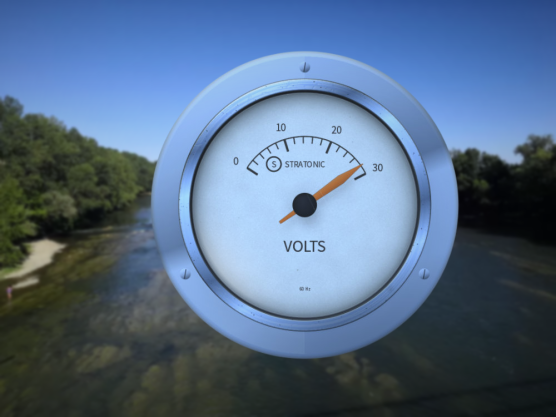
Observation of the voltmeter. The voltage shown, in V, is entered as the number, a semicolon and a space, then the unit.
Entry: 28; V
